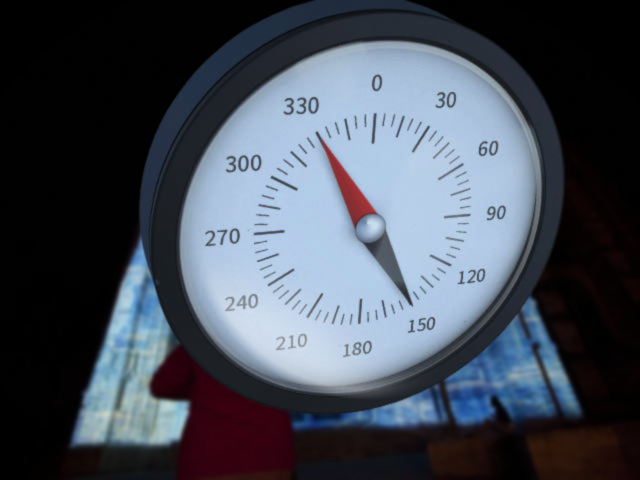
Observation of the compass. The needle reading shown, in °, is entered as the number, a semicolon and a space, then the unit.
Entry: 330; °
